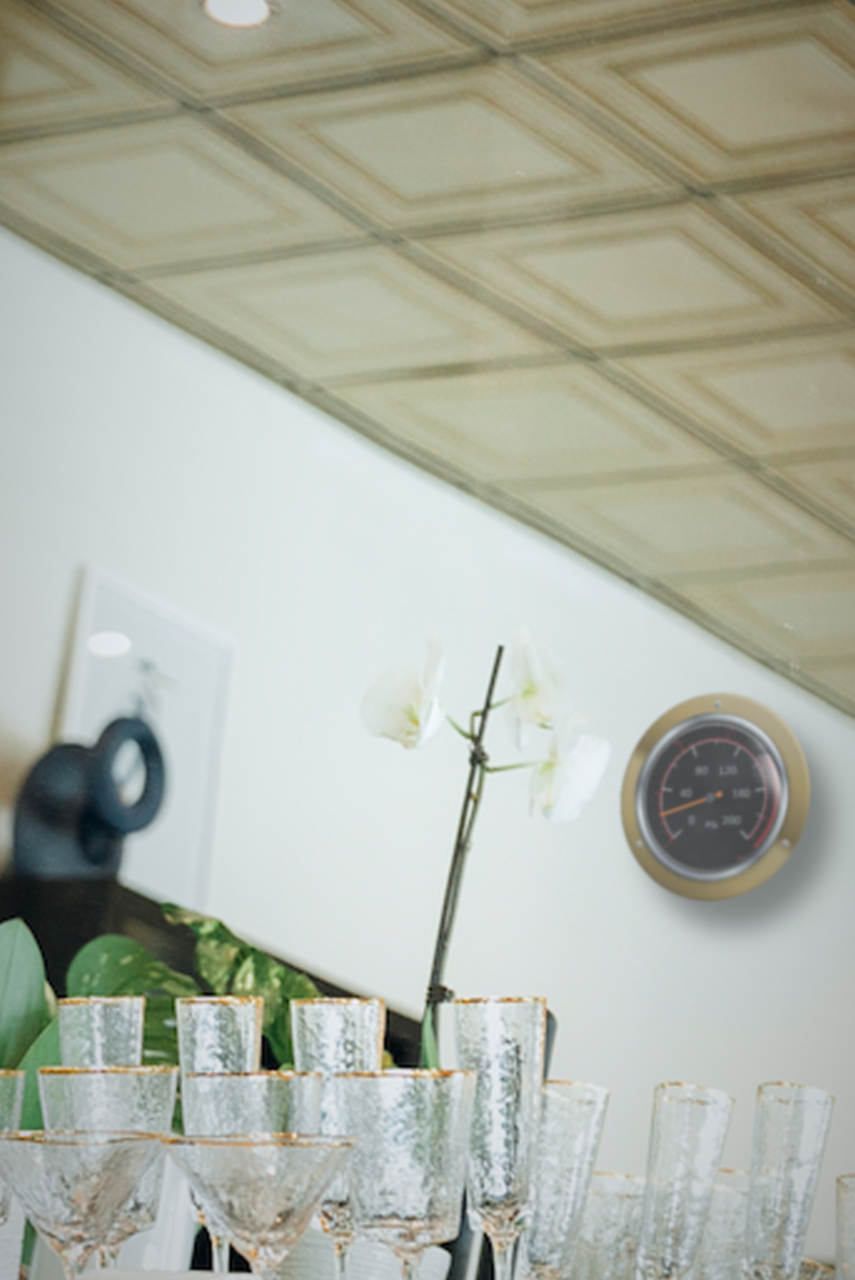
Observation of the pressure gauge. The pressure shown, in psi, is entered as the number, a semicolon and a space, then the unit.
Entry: 20; psi
